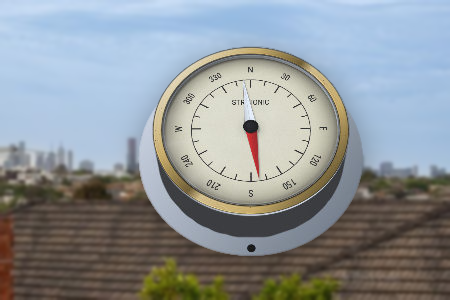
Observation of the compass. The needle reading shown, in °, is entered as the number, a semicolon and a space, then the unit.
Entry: 172.5; °
